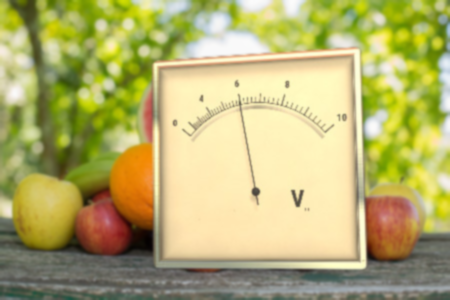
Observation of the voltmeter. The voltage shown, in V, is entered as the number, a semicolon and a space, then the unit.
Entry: 6; V
